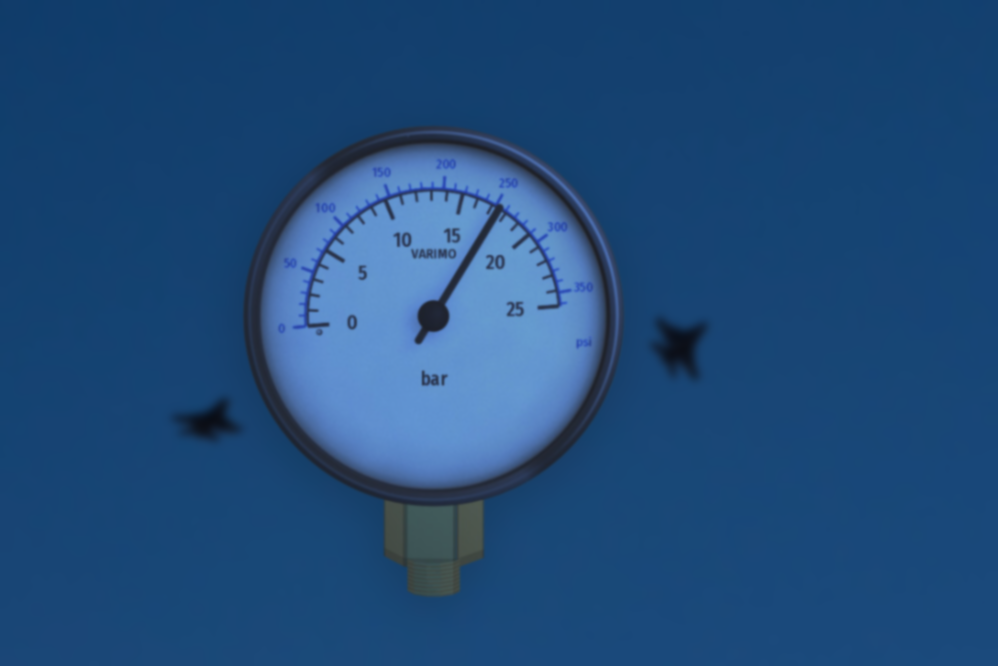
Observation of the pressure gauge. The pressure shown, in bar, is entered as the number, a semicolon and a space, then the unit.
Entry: 17.5; bar
